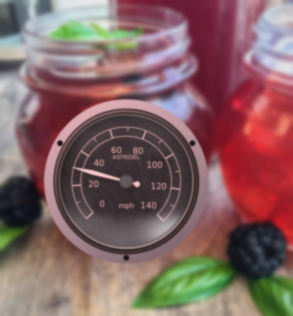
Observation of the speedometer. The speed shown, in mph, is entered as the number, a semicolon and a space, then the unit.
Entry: 30; mph
